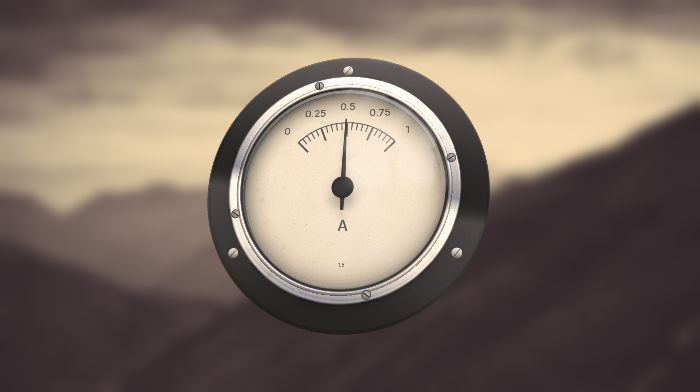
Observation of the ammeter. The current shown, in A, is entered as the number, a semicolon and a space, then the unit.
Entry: 0.5; A
